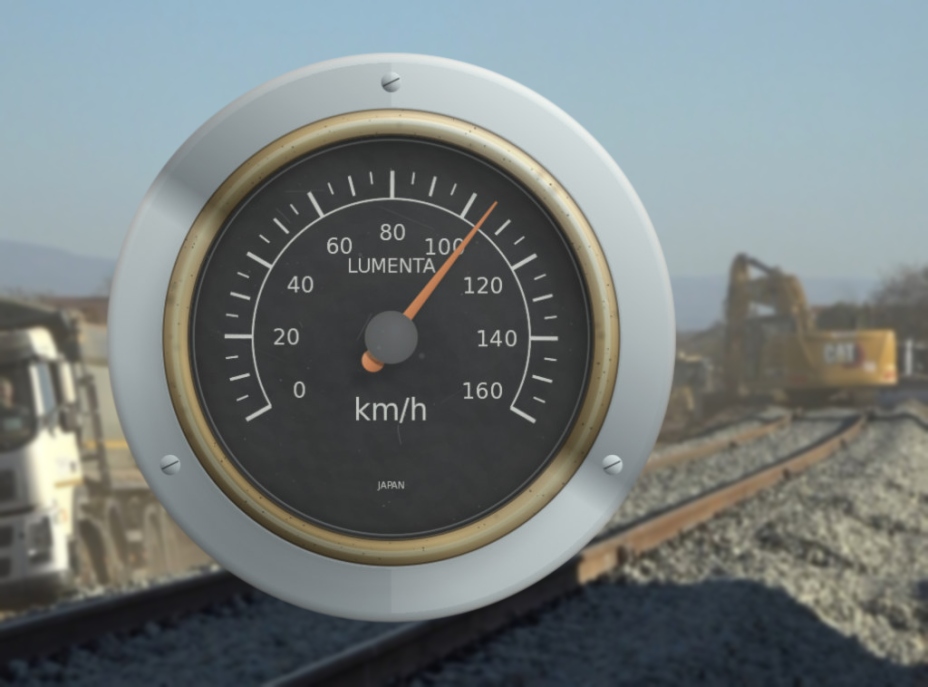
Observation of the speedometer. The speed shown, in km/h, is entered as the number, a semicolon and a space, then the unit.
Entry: 105; km/h
